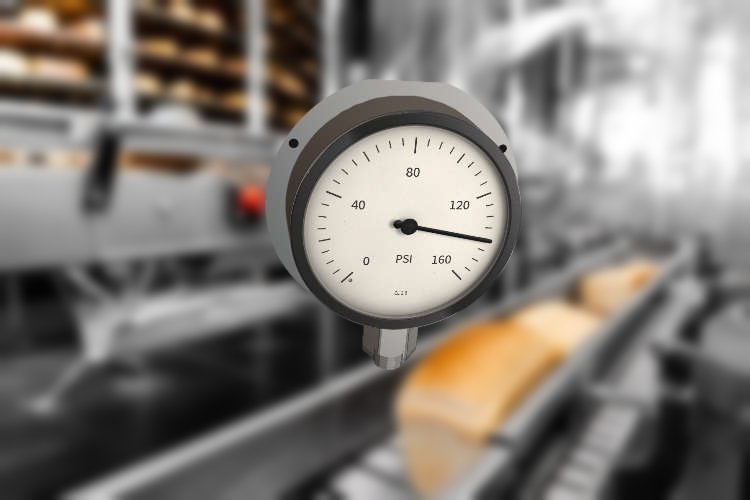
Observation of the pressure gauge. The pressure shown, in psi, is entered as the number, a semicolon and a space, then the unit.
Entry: 140; psi
